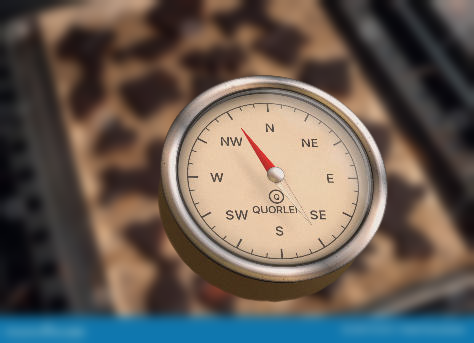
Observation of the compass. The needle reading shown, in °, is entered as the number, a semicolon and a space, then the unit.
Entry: 330; °
